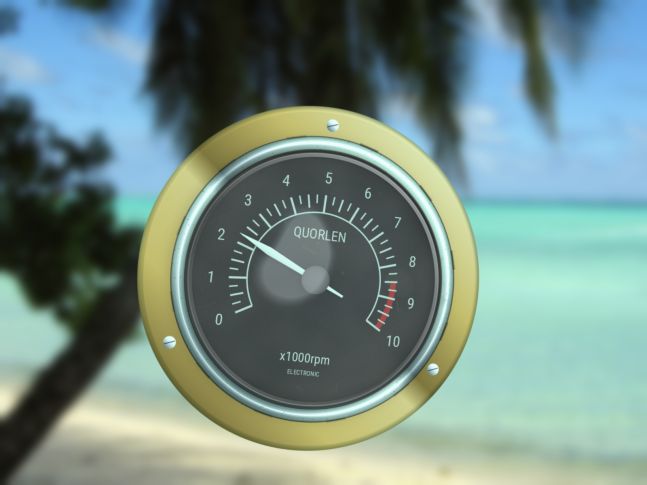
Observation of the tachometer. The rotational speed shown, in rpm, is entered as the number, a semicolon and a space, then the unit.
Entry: 2250; rpm
